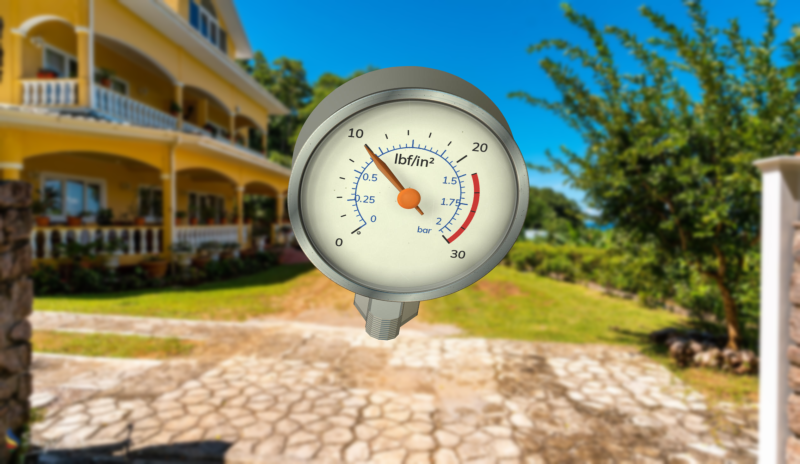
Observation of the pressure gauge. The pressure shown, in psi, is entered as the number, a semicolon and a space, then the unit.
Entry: 10; psi
